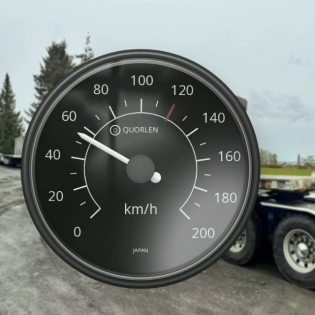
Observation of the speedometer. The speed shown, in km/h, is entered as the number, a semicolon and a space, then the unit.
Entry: 55; km/h
